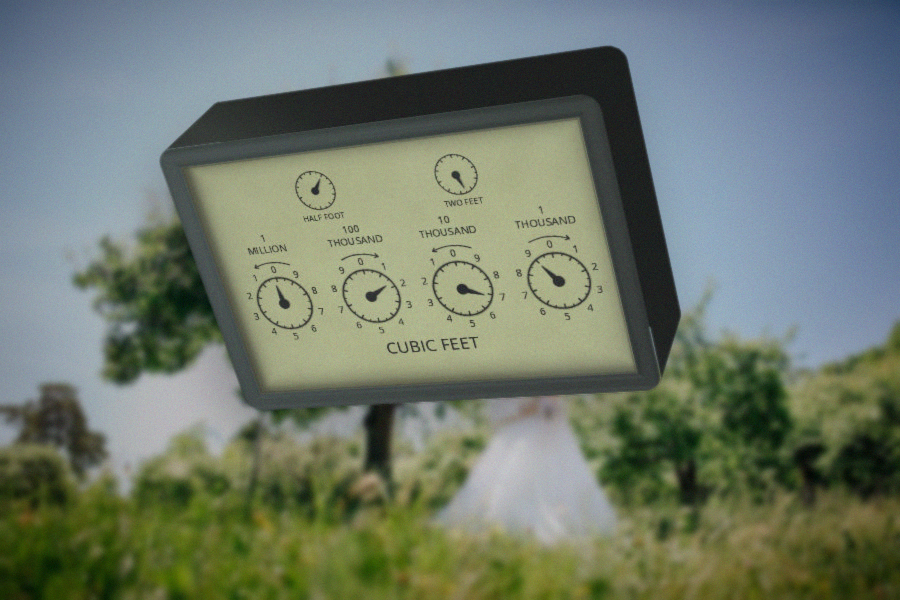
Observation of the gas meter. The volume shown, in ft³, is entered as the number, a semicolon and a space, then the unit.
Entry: 16900; ft³
